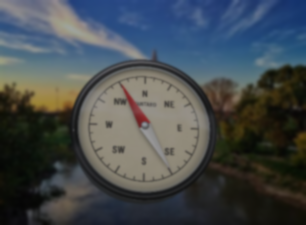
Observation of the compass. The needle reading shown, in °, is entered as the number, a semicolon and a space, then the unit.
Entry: 330; °
